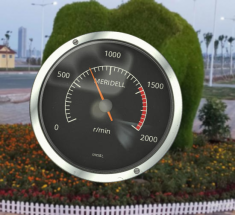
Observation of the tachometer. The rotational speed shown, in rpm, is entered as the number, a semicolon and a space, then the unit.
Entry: 750; rpm
